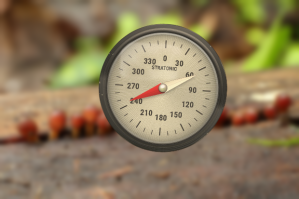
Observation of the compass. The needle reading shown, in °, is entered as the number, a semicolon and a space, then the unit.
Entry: 245; °
